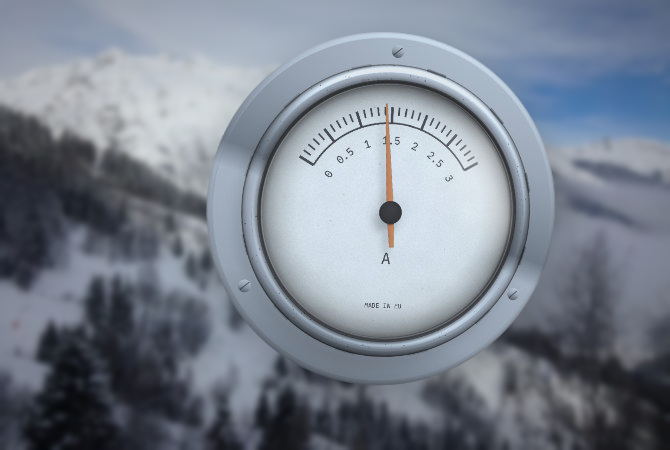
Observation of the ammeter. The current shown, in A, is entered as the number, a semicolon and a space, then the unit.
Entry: 1.4; A
